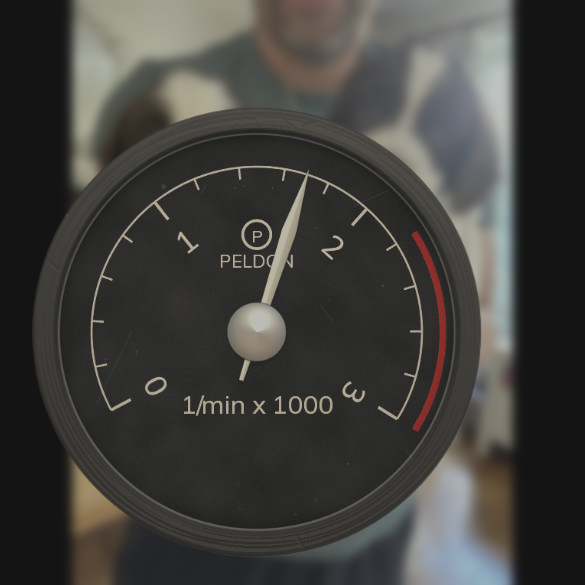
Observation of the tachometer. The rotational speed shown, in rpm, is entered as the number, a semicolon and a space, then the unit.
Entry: 1700; rpm
